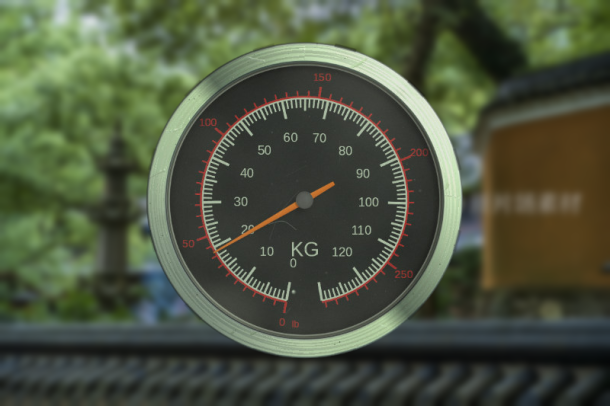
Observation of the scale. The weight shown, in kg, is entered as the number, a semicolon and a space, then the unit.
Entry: 19; kg
